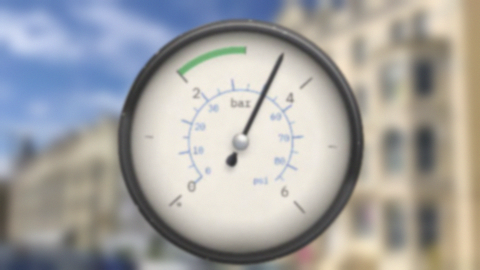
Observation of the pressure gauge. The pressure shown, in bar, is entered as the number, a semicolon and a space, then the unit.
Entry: 3.5; bar
